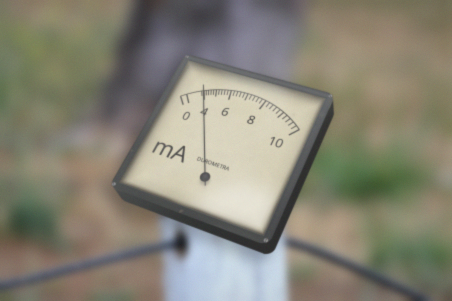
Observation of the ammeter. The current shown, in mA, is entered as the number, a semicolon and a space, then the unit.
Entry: 4; mA
